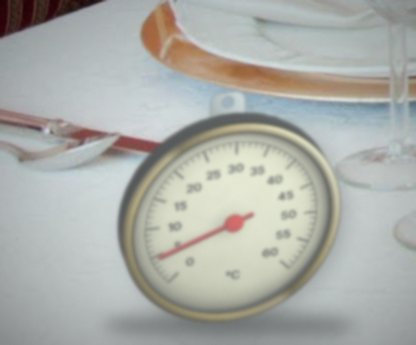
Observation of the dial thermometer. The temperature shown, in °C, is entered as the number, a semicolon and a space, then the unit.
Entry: 5; °C
